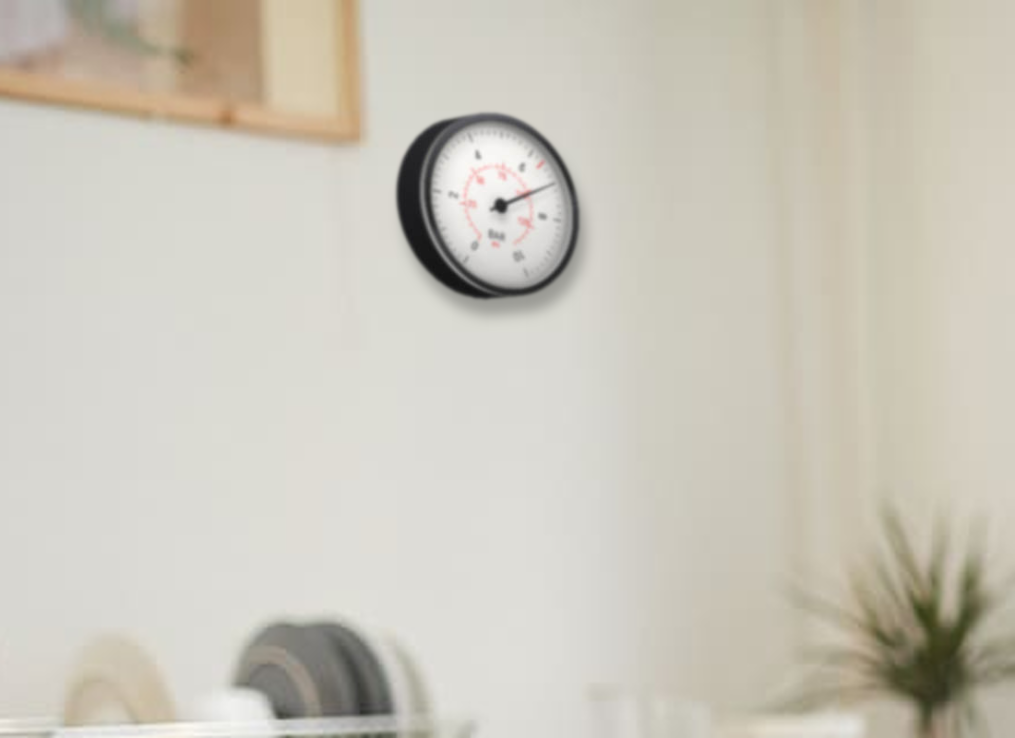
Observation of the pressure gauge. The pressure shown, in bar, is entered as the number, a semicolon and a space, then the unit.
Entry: 7; bar
